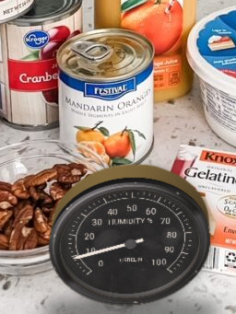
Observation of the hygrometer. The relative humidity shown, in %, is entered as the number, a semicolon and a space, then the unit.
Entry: 10; %
